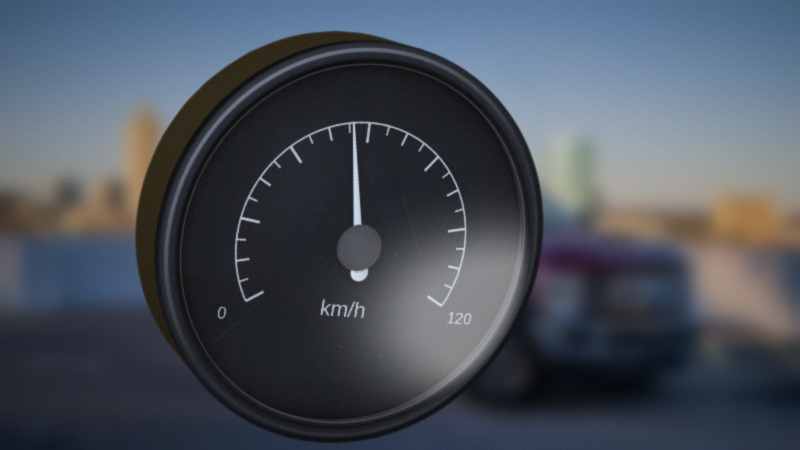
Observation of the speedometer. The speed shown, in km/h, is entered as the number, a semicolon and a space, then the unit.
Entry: 55; km/h
